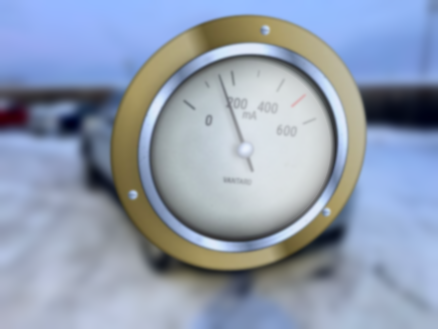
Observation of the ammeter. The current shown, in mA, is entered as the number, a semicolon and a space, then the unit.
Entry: 150; mA
